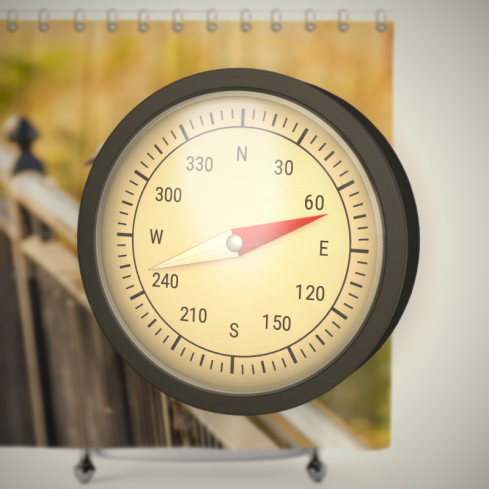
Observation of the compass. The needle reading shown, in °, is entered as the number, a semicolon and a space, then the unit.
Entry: 70; °
